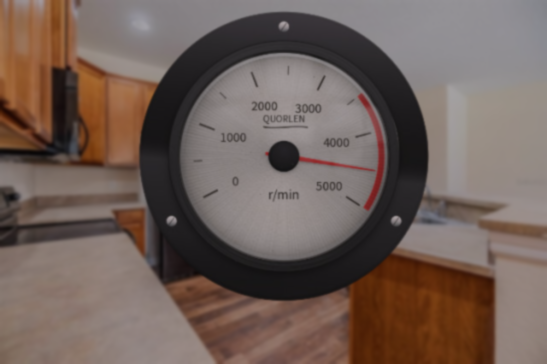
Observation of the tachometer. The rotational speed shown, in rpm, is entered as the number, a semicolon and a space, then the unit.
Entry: 4500; rpm
